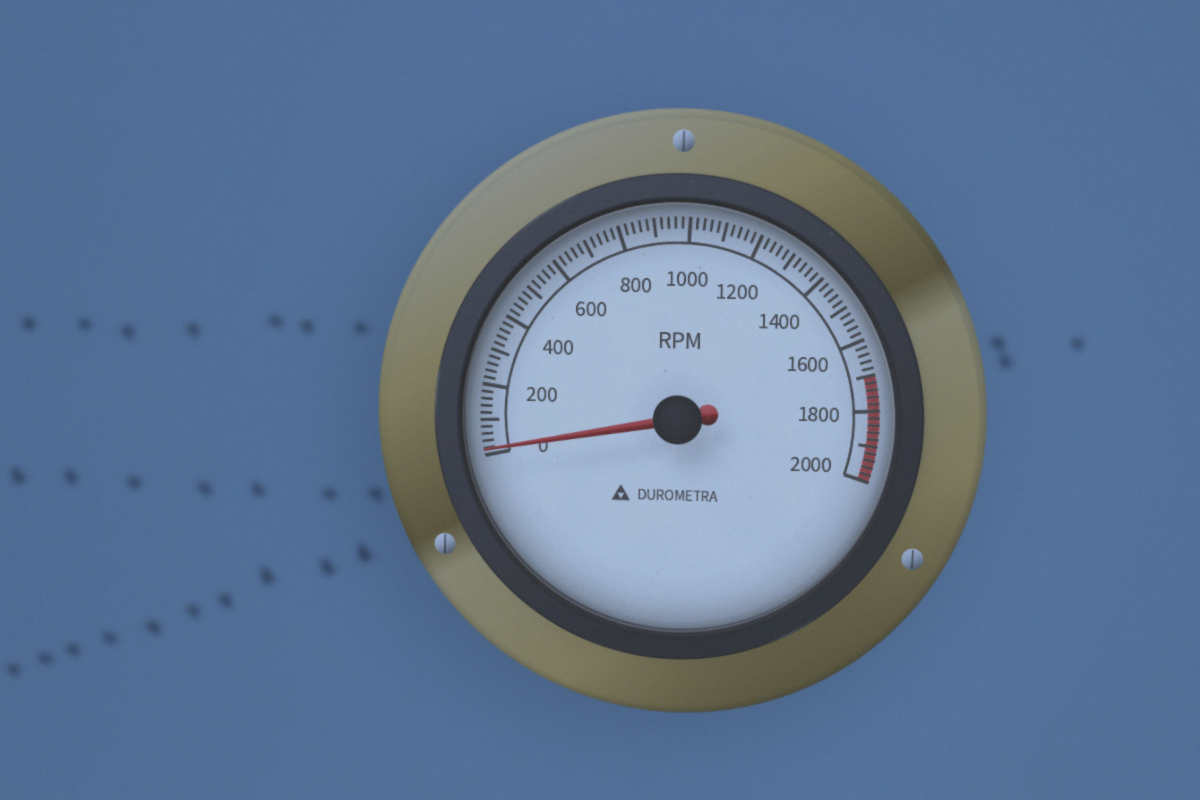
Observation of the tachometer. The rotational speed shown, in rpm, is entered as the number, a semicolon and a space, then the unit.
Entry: 20; rpm
